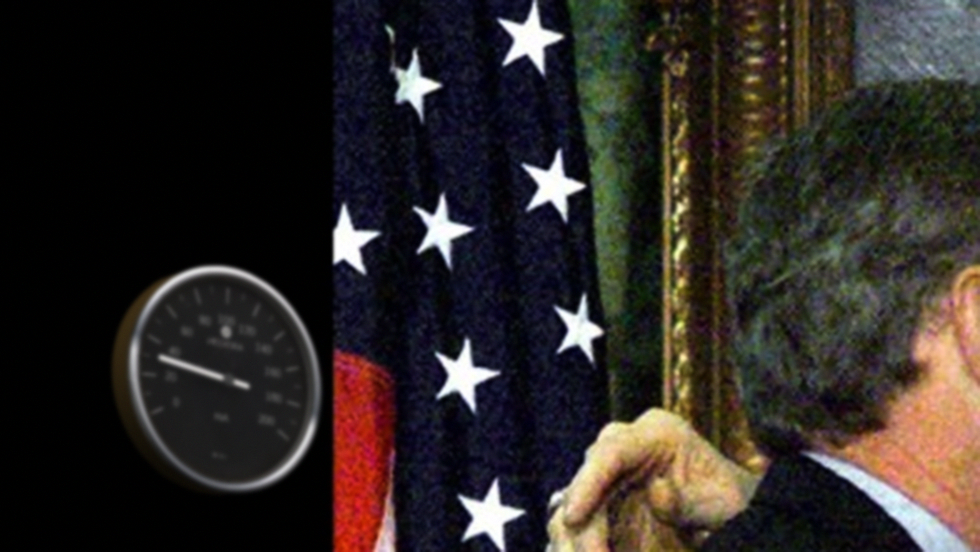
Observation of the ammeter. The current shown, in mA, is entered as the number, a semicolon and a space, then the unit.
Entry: 30; mA
